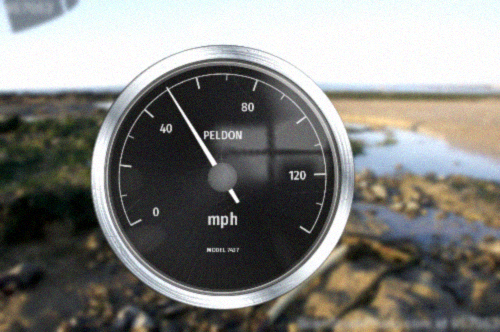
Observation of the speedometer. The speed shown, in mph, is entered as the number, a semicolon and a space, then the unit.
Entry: 50; mph
